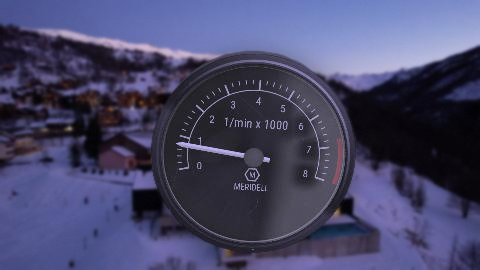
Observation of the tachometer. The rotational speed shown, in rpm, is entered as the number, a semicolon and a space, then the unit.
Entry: 800; rpm
